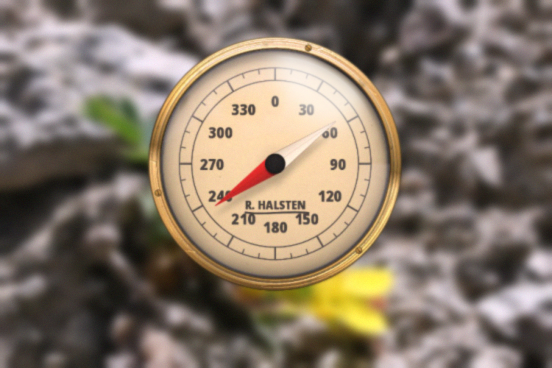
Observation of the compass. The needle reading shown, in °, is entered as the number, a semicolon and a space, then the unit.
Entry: 235; °
